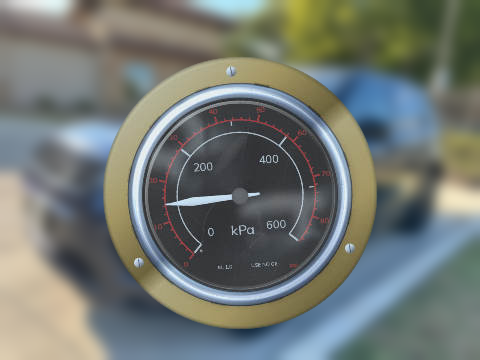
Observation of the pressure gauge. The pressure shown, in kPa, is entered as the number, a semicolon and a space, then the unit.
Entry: 100; kPa
